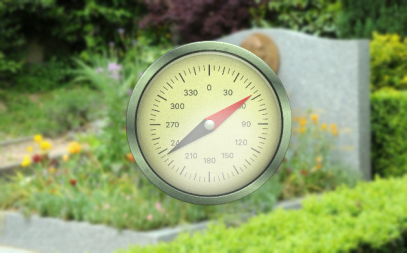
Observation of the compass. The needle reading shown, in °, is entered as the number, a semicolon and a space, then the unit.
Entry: 55; °
